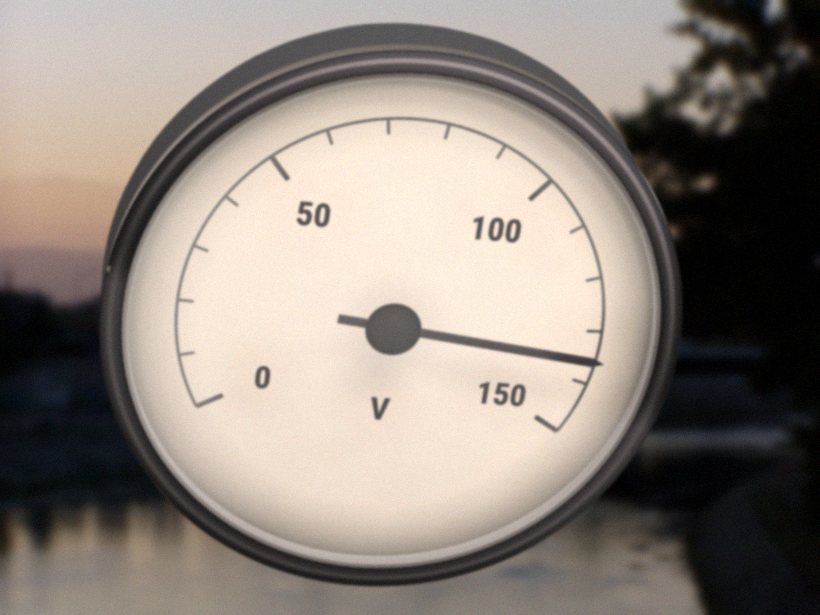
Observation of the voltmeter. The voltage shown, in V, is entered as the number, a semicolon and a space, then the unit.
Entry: 135; V
